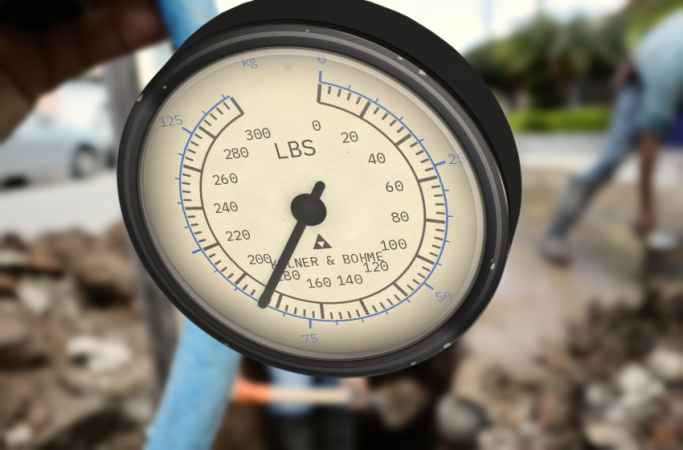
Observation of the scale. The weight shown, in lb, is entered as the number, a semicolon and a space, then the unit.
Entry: 186; lb
